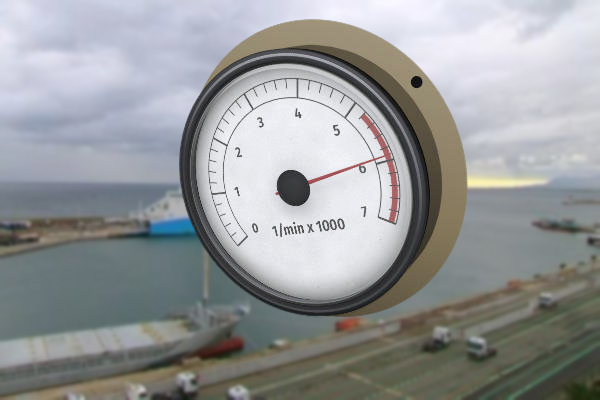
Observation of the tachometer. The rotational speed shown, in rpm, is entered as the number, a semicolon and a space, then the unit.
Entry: 5900; rpm
